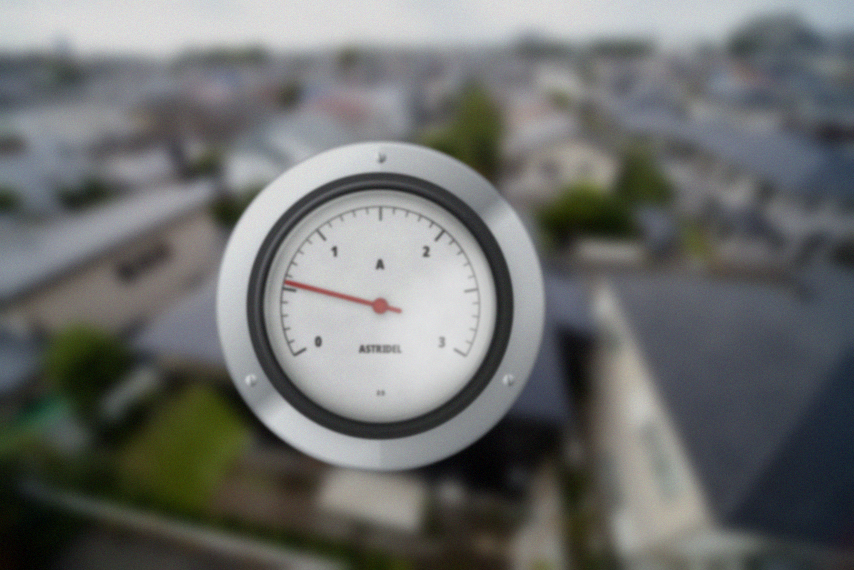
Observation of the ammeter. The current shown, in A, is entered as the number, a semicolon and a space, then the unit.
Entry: 0.55; A
